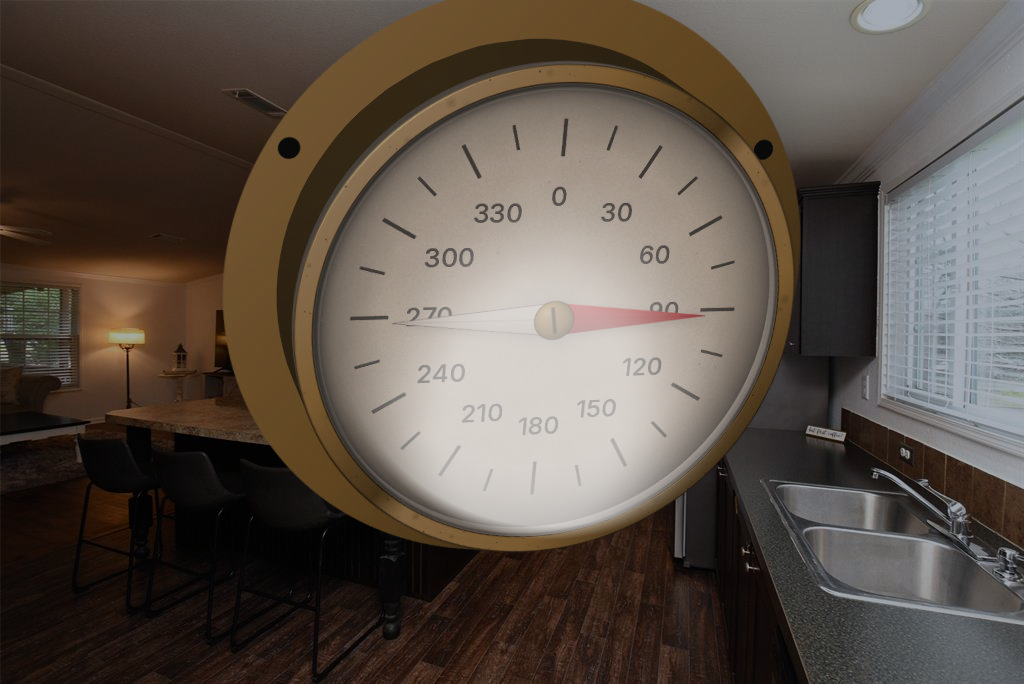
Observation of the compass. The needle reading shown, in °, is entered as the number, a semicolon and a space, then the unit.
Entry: 90; °
